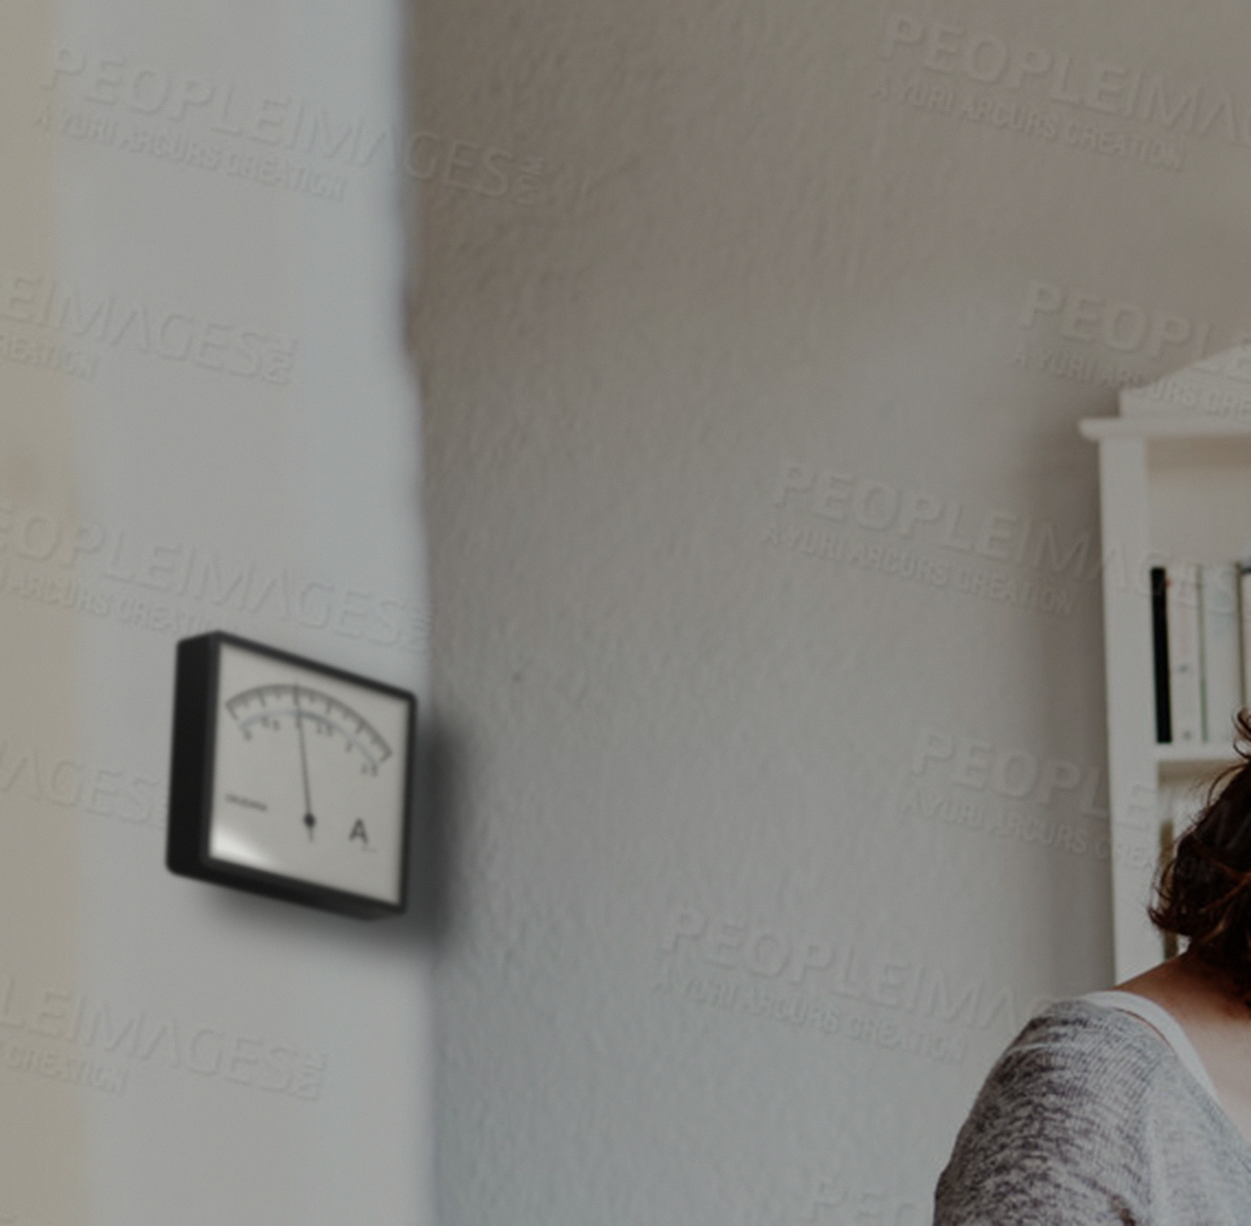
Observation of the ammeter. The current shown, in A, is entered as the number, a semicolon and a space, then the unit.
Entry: 1; A
